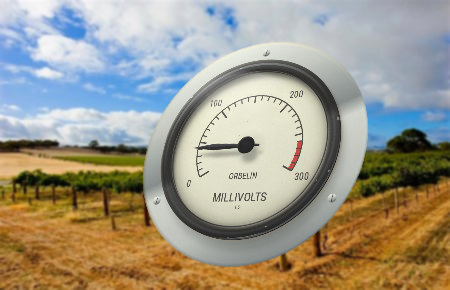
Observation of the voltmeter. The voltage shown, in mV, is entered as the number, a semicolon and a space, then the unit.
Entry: 40; mV
